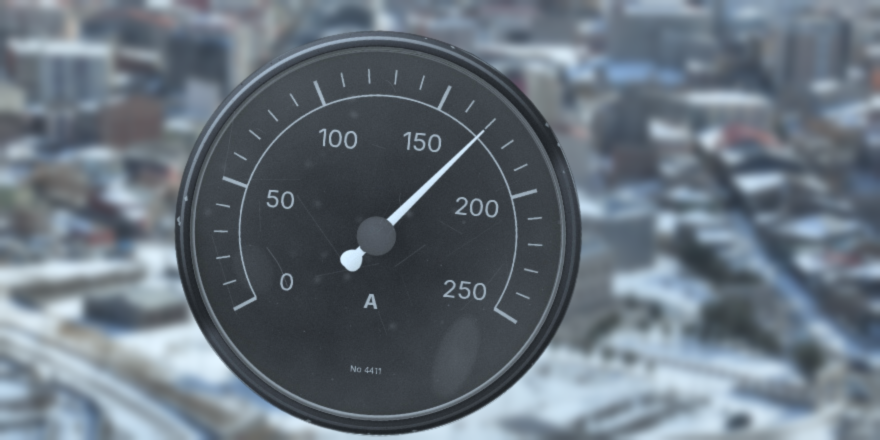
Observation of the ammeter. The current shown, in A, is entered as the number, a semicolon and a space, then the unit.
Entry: 170; A
